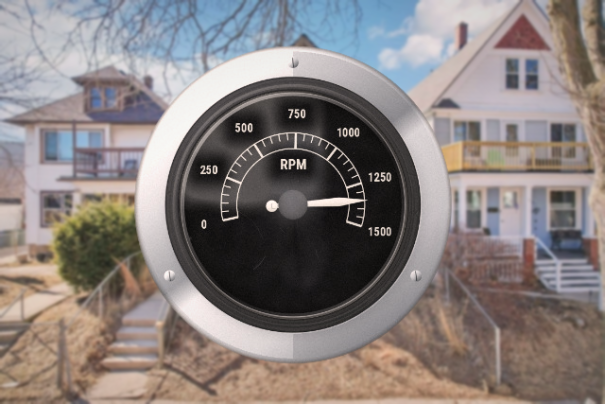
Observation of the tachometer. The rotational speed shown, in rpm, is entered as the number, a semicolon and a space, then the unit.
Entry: 1350; rpm
